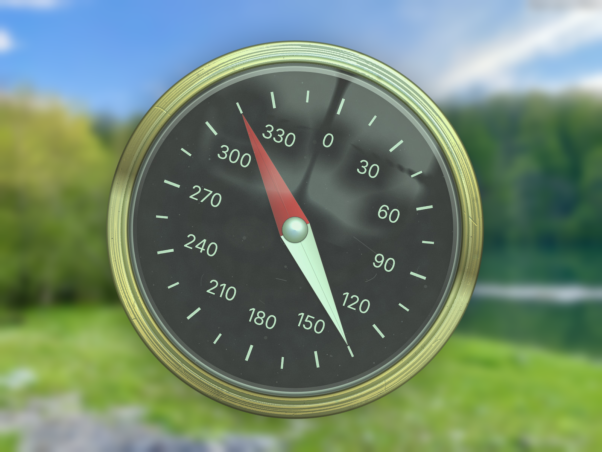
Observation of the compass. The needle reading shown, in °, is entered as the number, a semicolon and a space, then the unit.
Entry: 315; °
